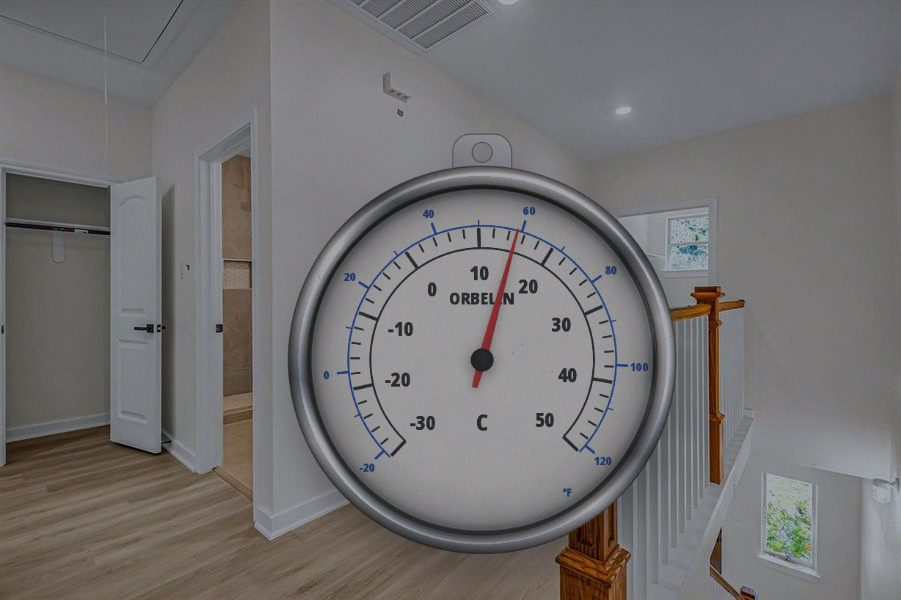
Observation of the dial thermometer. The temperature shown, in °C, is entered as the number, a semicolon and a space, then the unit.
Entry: 15; °C
